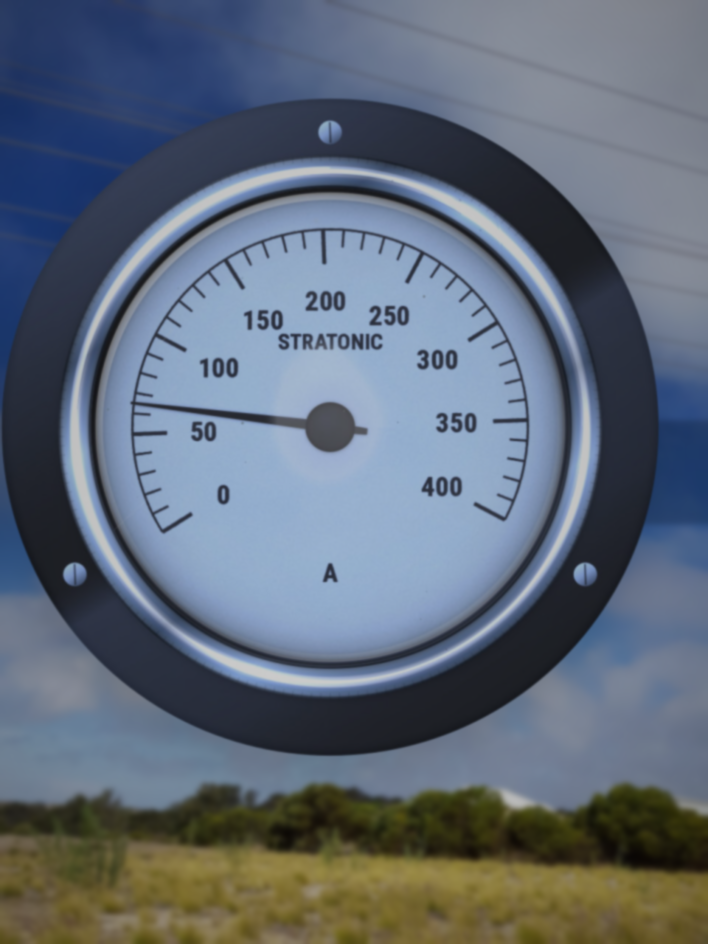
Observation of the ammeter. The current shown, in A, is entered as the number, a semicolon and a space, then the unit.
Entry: 65; A
